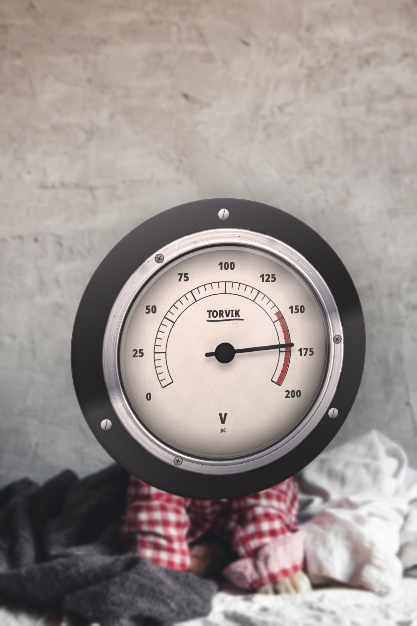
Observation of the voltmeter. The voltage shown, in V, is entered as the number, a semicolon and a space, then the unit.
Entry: 170; V
